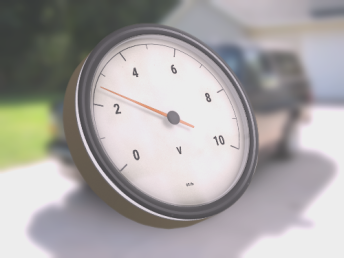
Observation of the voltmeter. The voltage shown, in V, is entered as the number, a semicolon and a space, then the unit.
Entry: 2.5; V
